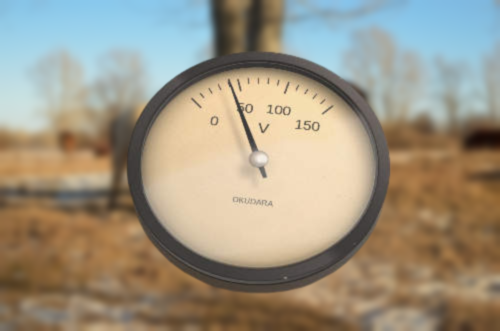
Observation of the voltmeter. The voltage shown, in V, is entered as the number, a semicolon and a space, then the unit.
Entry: 40; V
